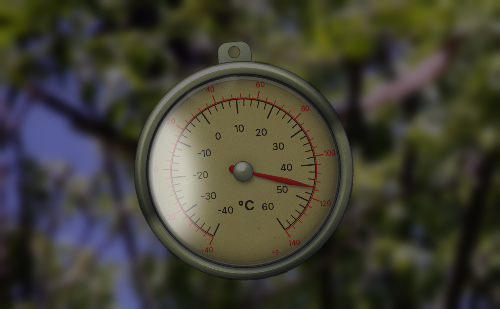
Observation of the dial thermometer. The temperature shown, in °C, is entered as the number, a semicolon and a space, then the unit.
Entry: 46; °C
